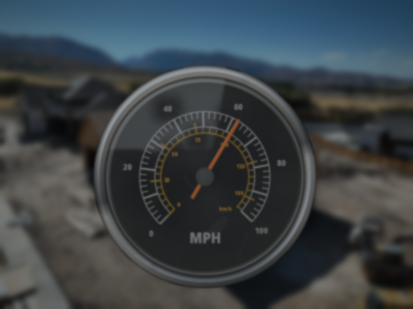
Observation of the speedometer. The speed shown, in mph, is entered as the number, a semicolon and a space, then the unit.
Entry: 62; mph
